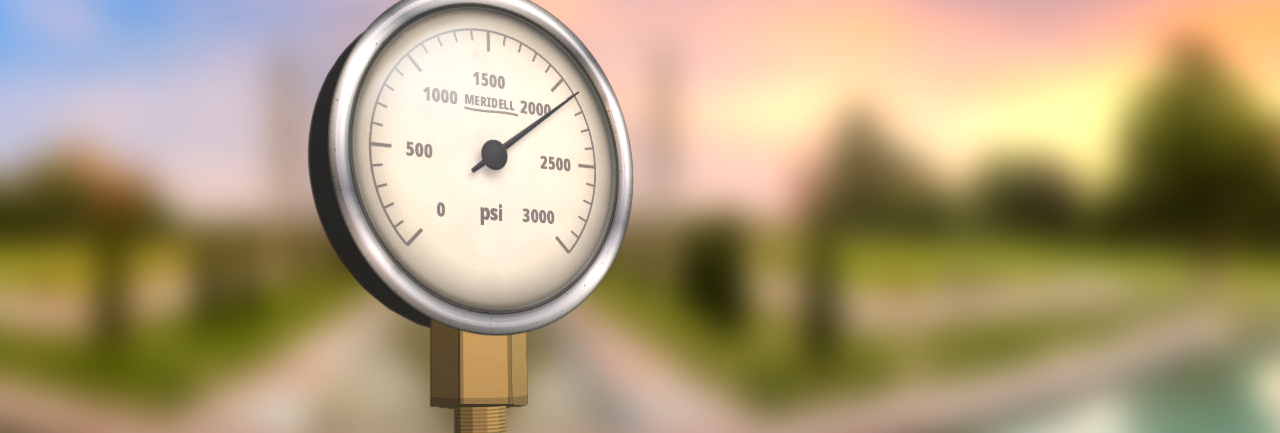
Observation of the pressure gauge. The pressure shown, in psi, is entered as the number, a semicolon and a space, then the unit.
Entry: 2100; psi
